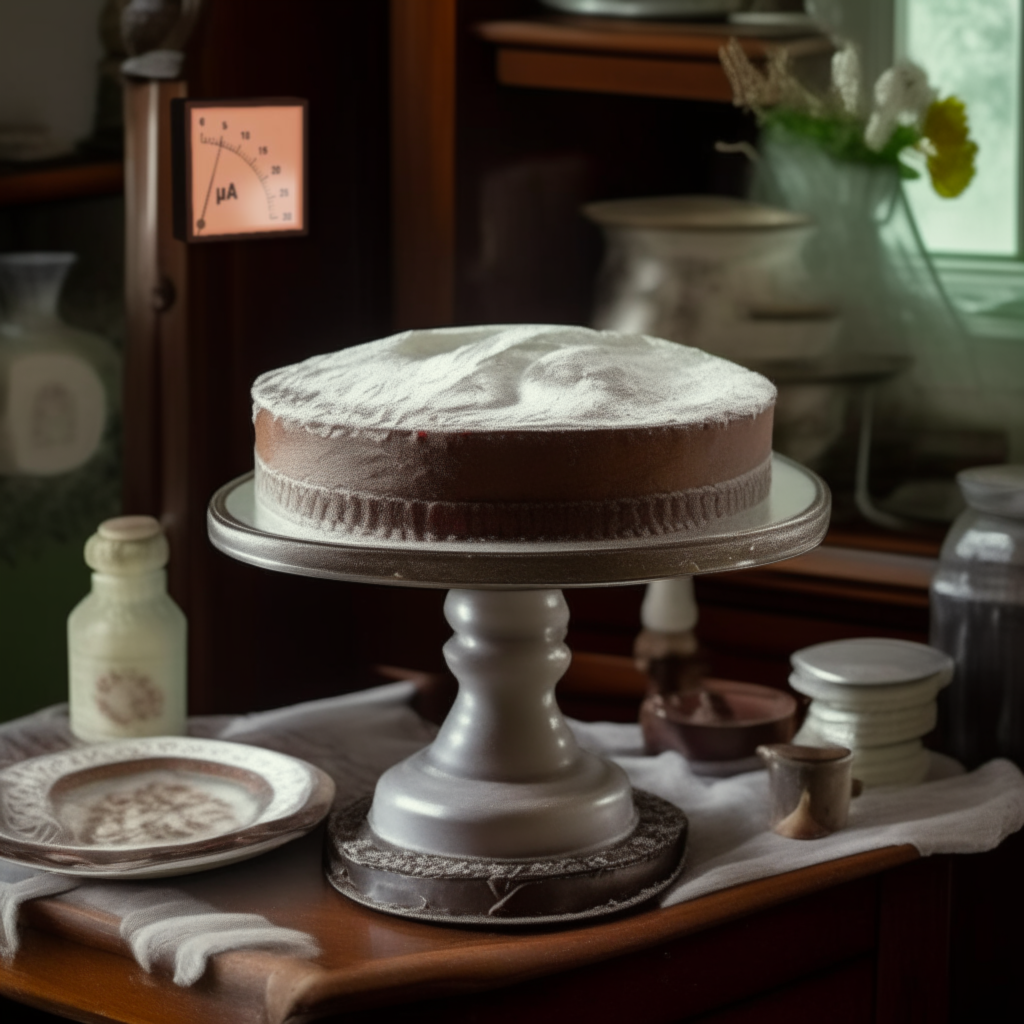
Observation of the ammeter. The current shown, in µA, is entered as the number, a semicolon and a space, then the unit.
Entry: 5; µA
